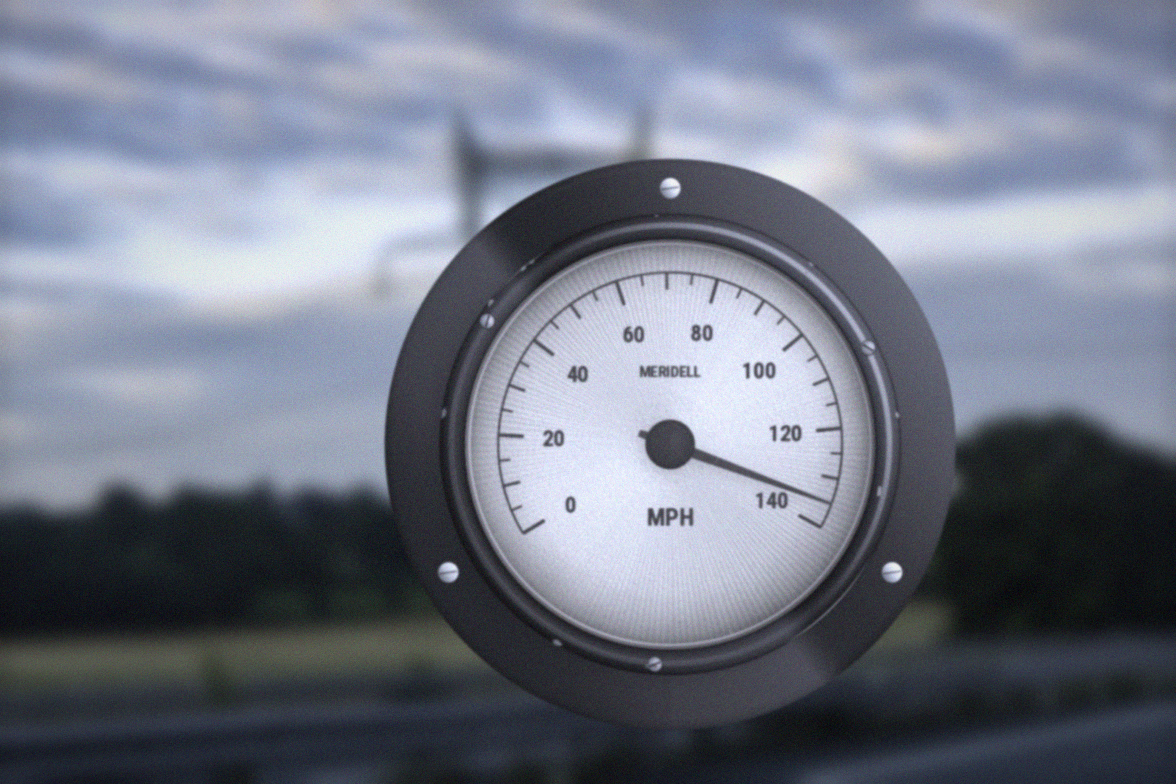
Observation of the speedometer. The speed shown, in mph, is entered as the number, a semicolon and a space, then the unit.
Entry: 135; mph
